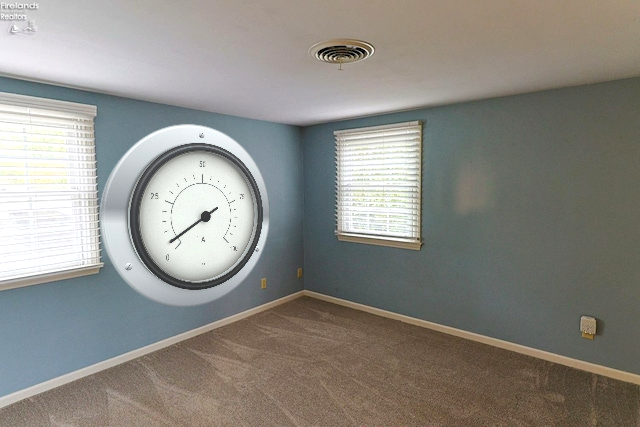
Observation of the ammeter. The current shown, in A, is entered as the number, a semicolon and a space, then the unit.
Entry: 5; A
